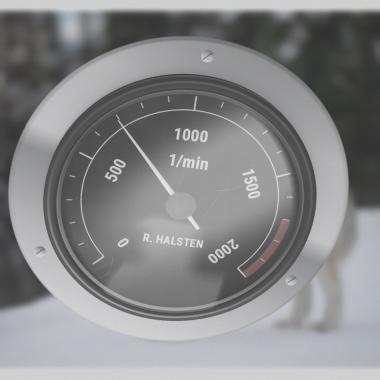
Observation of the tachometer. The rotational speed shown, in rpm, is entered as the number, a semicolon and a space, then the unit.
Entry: 700; rpm
